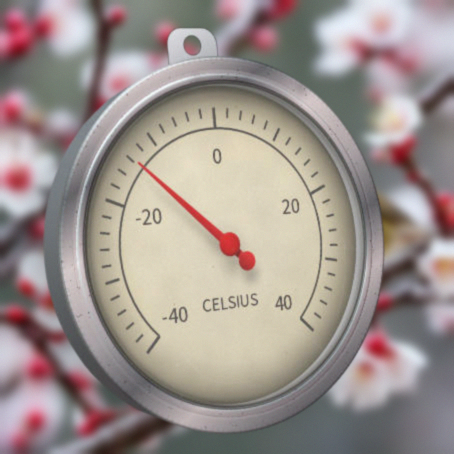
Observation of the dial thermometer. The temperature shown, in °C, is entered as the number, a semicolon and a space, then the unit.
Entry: -14; °C
